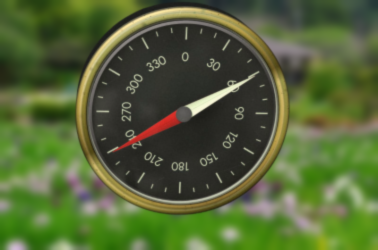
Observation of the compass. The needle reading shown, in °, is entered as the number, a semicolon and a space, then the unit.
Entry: 240; °
